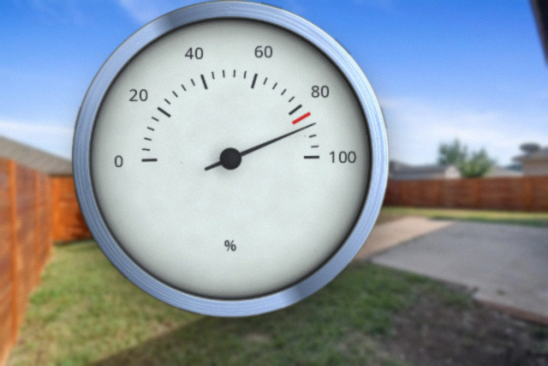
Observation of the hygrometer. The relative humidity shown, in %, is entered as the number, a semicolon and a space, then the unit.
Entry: 88; %
